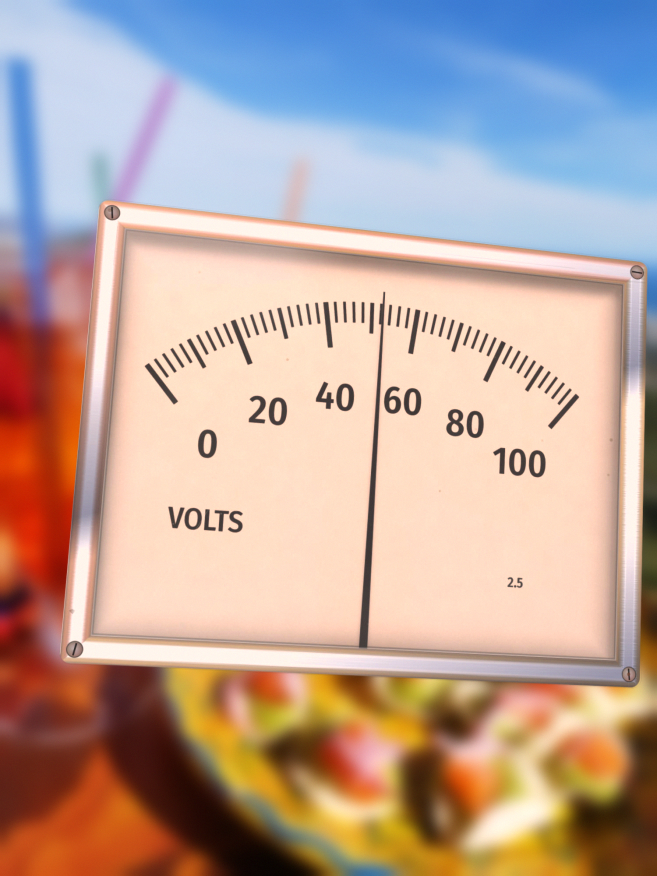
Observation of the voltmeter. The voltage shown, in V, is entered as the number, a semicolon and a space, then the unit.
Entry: 52; V
